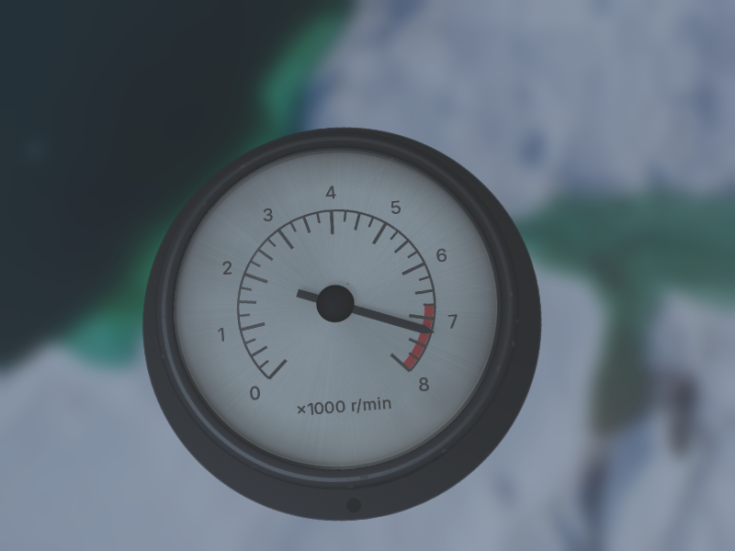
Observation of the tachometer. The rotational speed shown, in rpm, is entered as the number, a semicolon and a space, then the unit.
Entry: 7250; rpm
